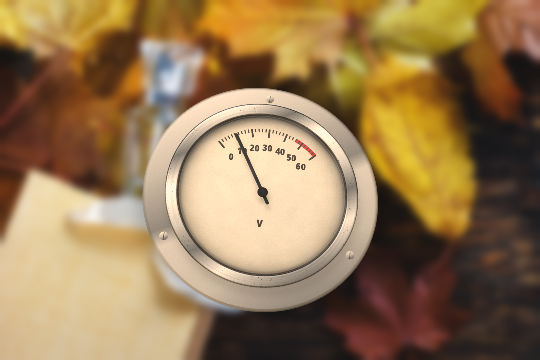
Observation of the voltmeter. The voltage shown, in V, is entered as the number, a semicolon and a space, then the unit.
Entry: 10; V
